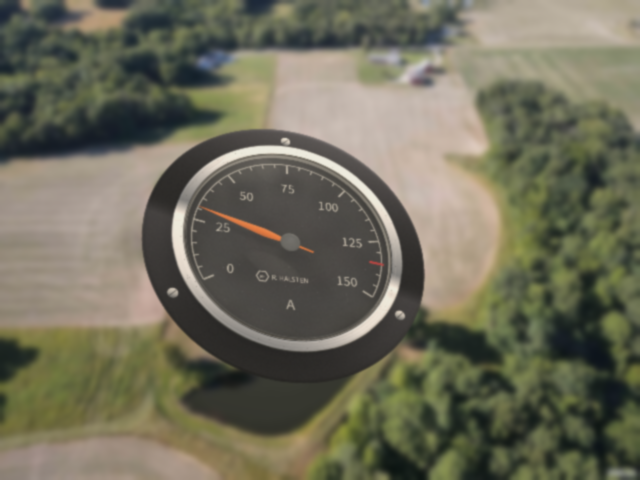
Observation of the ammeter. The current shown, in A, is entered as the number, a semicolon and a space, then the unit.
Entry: 30; A
